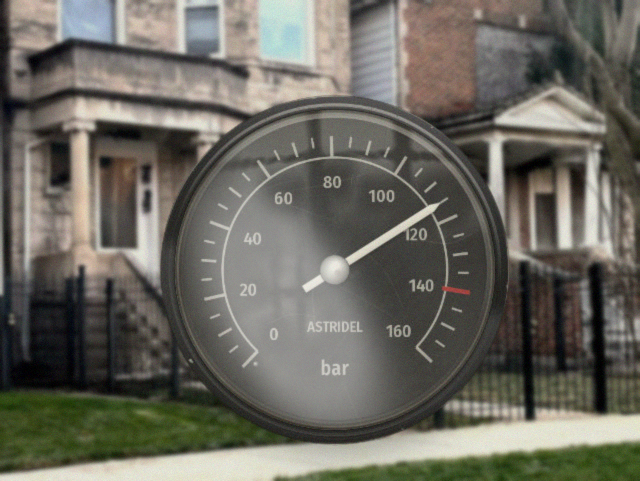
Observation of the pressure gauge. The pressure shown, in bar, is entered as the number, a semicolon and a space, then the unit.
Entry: 115; bar
